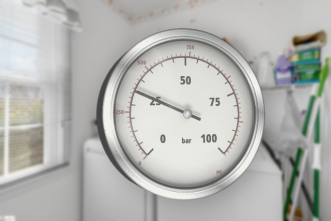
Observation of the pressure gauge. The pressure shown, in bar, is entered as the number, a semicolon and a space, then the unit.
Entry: 25; bar
